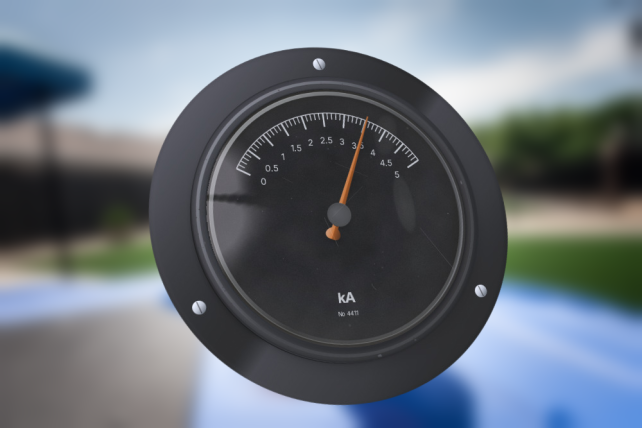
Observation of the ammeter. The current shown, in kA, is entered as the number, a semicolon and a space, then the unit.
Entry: 3.5; kA
